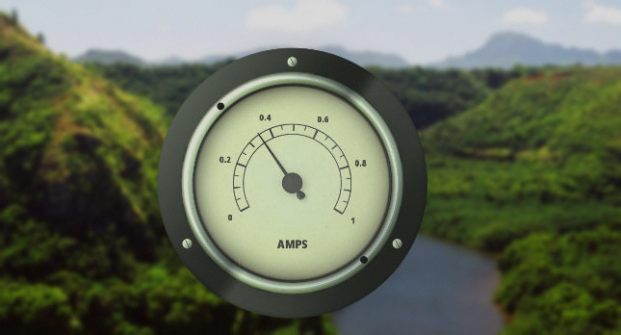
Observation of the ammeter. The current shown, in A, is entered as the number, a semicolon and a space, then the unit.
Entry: 0.35; A
